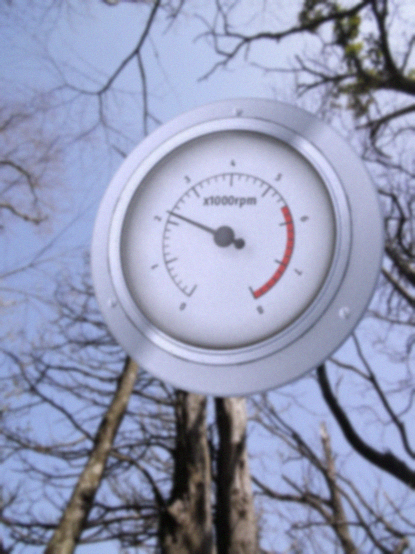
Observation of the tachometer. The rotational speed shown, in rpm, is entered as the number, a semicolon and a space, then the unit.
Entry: 2200; rpm
